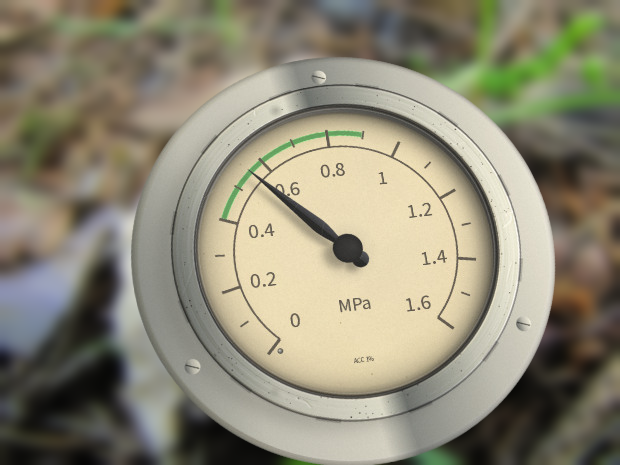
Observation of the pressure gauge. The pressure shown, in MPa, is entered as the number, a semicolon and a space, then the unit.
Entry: 0.55; MPa
